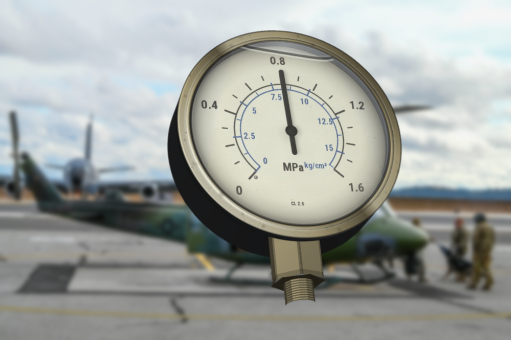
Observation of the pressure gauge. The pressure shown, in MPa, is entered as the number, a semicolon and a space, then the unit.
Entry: 0.8; MPa
